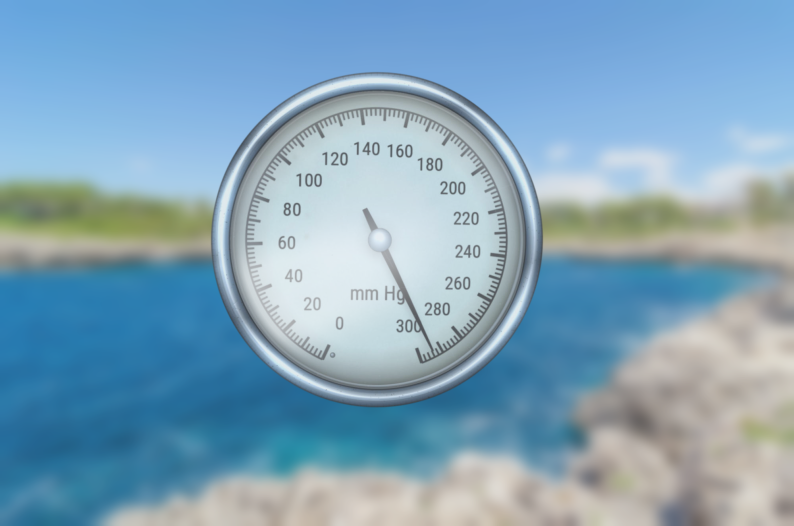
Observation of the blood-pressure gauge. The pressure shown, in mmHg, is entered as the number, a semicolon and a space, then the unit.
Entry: 294; mmHg
